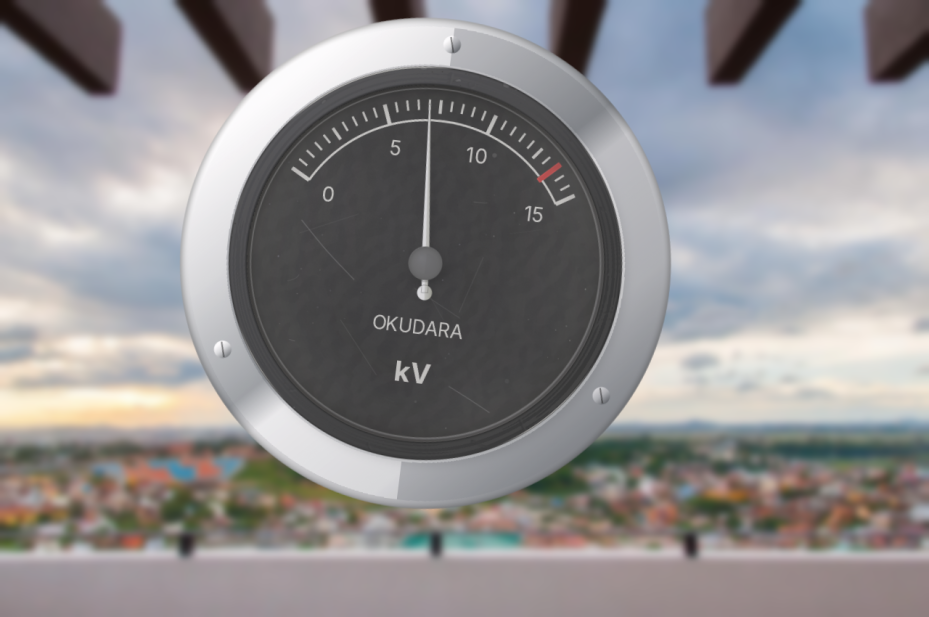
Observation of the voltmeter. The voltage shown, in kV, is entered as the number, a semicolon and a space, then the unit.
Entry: 7; kV
